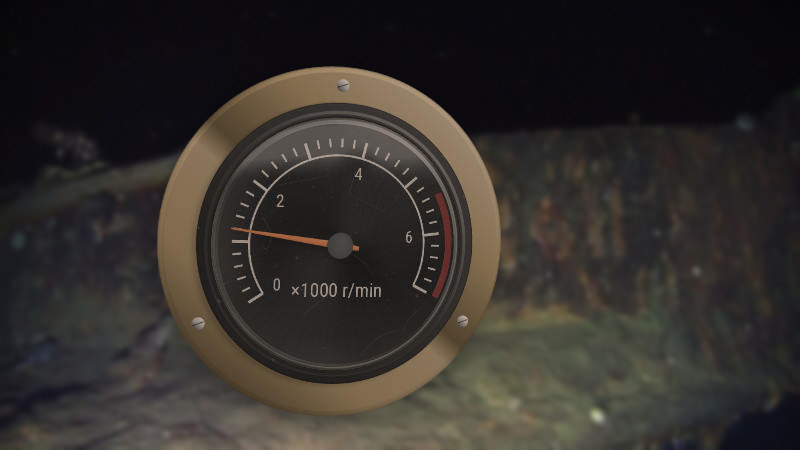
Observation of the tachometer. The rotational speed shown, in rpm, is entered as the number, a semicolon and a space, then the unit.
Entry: 1200; rpm
